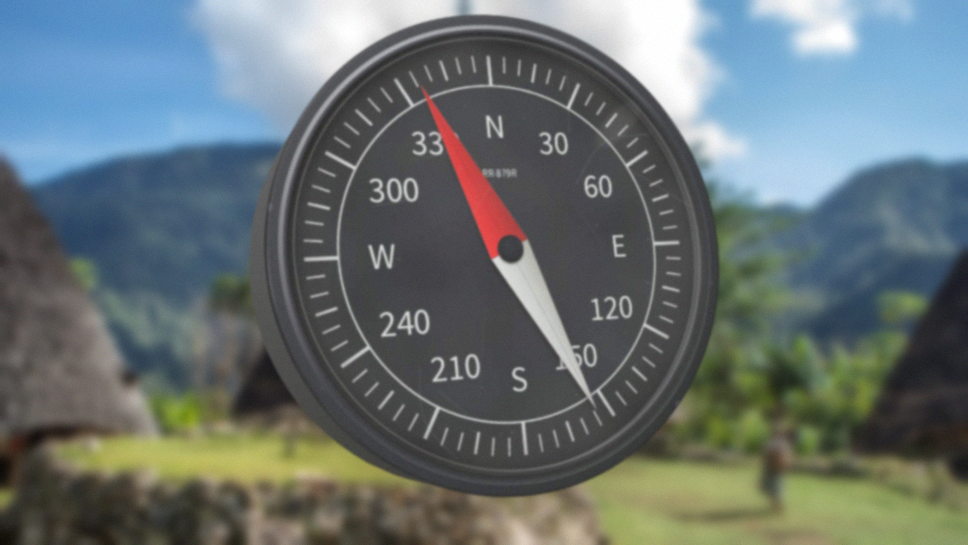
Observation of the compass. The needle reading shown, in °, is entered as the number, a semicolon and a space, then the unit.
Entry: 335; °
